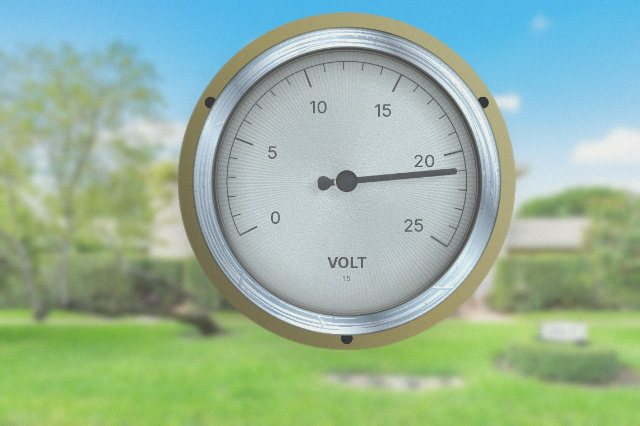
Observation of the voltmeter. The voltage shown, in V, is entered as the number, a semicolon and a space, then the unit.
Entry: 21; V
